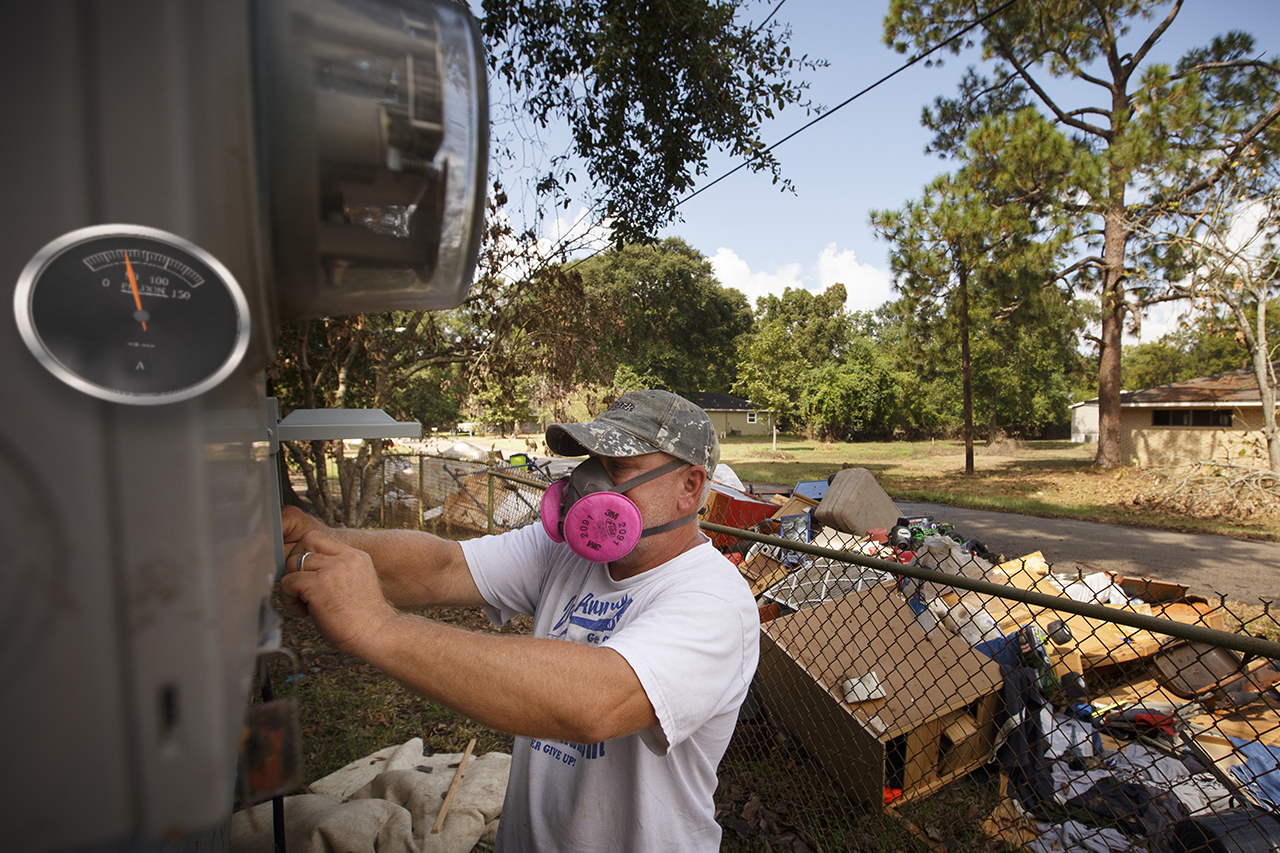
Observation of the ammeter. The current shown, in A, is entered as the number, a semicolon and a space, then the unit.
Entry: 50; A
